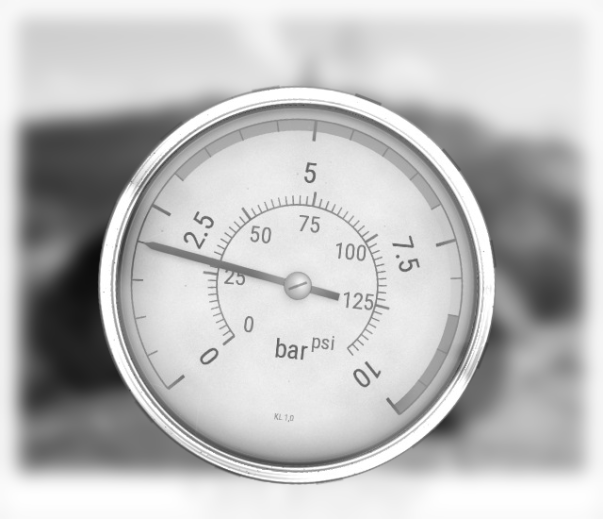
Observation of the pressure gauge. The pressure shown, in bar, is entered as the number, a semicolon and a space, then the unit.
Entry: 2; bar
